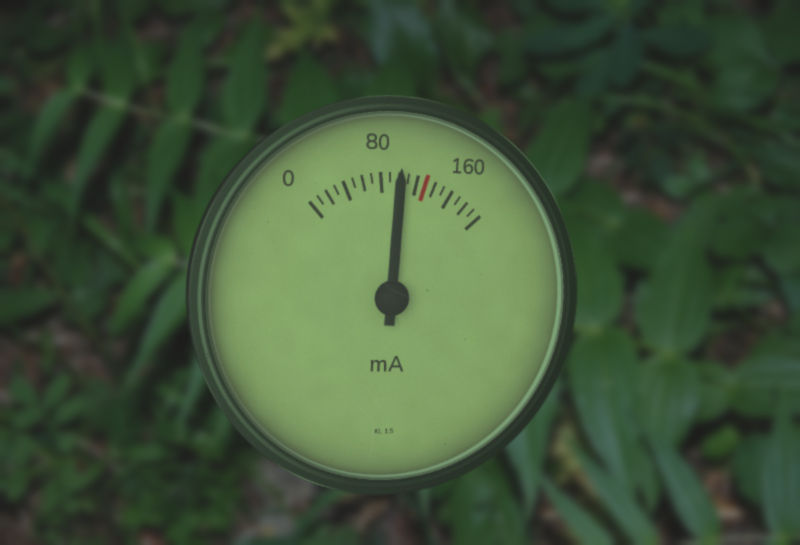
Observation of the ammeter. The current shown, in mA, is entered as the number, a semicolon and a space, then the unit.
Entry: 100; mA
